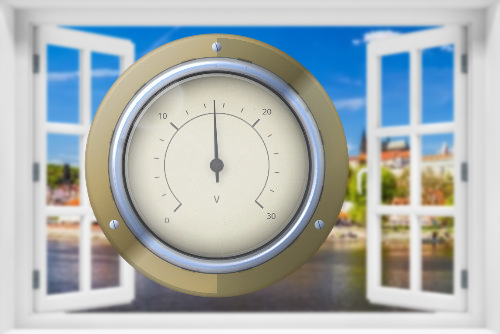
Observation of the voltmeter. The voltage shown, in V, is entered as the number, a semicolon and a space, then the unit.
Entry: 15; V
